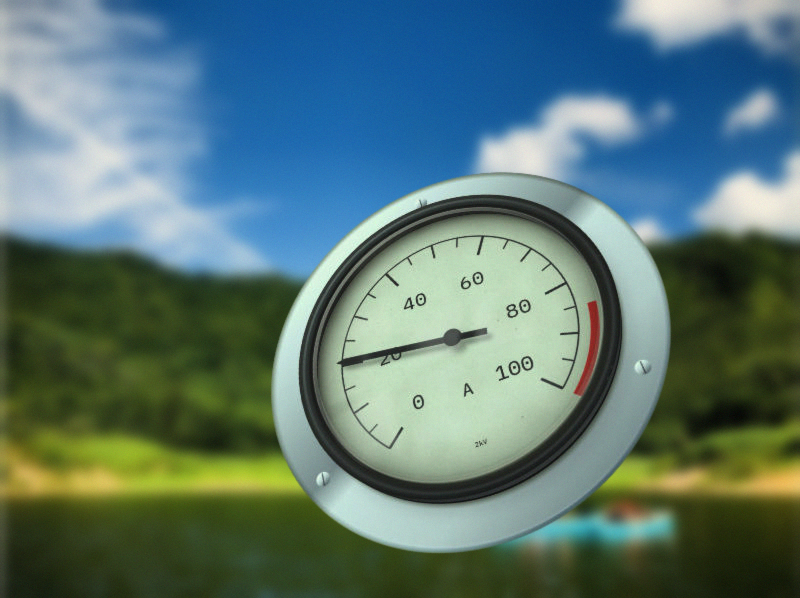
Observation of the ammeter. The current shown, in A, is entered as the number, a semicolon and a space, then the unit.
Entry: 20; A
